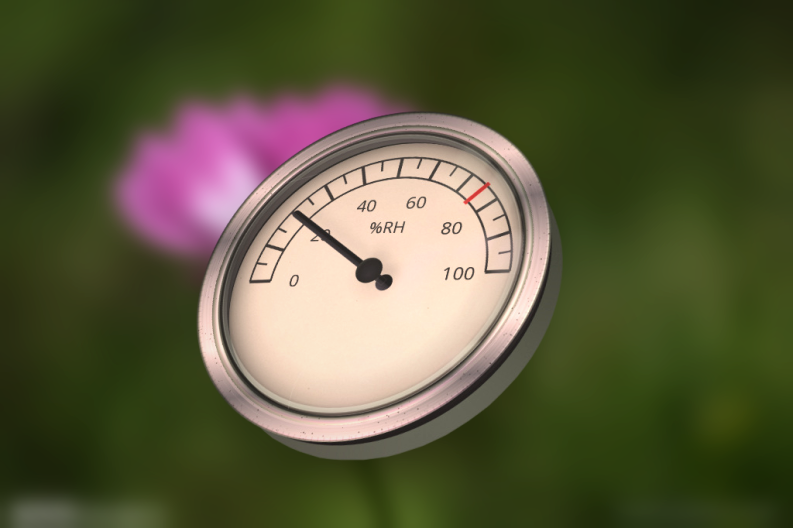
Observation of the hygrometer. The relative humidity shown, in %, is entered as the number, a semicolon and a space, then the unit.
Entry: 20; %
